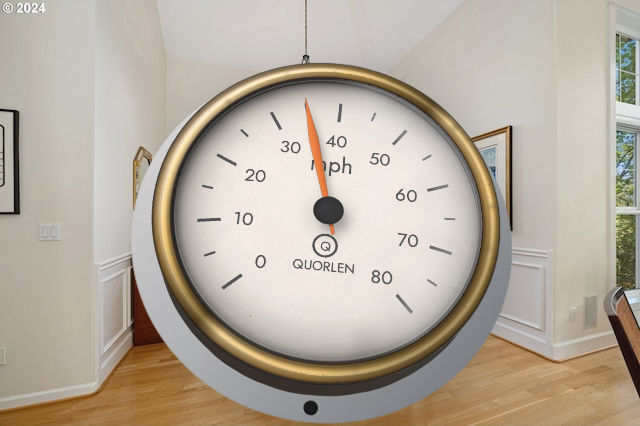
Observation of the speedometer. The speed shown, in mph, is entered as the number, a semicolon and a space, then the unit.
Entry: 35; mph
